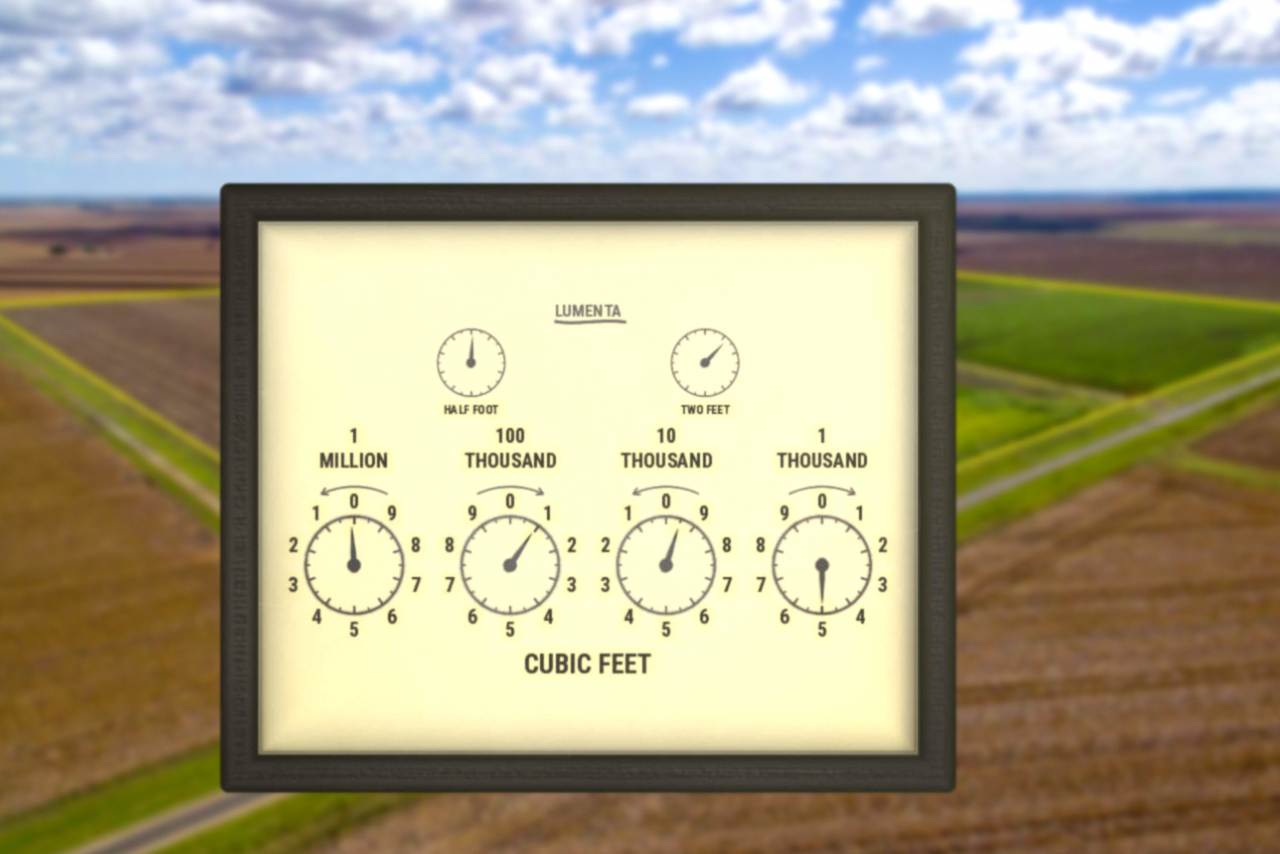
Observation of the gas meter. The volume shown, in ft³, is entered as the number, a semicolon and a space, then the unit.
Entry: 9500; ft³
